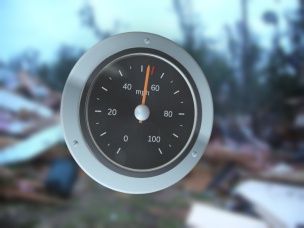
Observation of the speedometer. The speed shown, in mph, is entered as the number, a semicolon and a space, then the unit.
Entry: 52.5; mph
